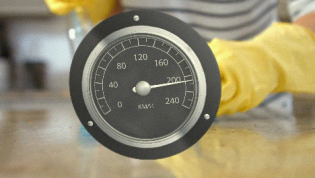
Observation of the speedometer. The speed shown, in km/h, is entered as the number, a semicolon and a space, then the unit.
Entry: 205; km/h
